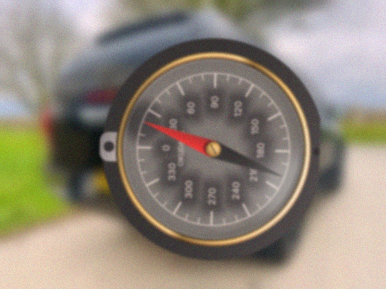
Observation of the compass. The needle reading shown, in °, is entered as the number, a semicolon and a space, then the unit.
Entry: 20; °
